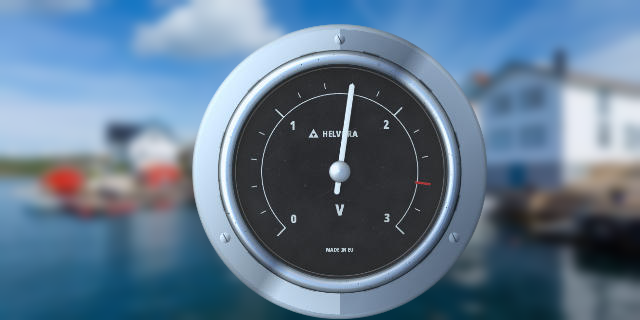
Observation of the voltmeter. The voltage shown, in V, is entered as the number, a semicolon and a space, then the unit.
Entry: 1.6; V
